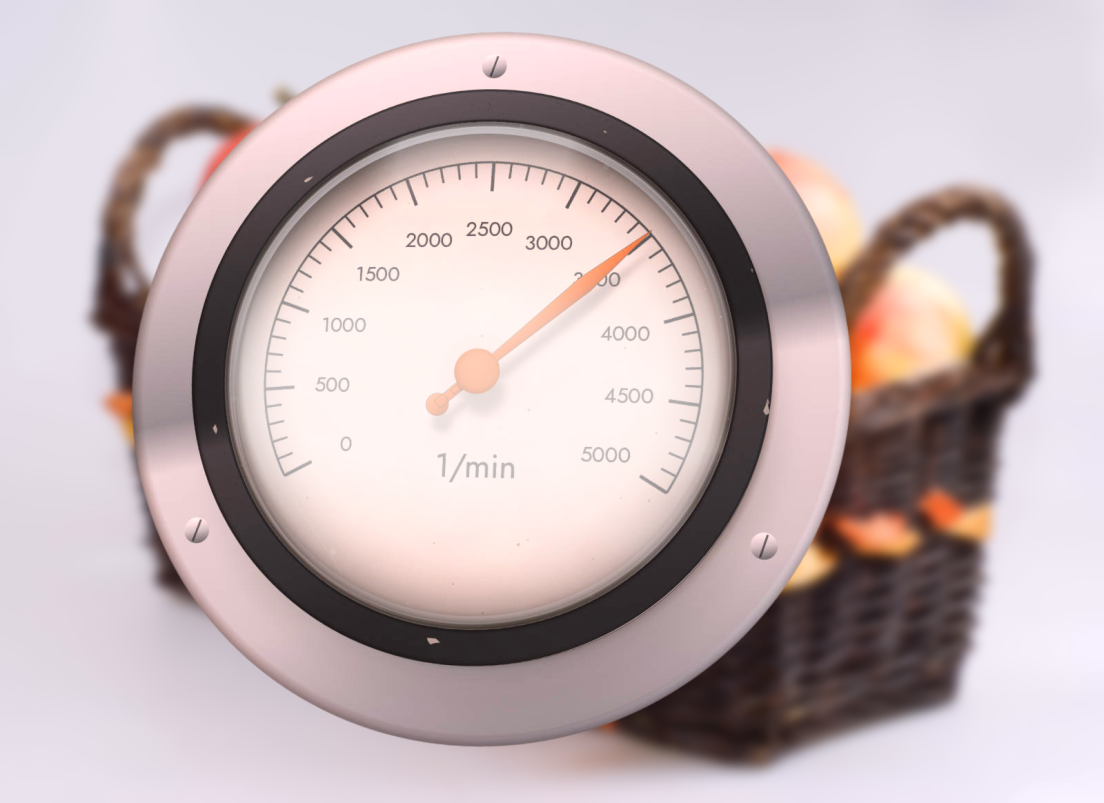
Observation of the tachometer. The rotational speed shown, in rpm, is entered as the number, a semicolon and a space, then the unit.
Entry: 3500; rpm
